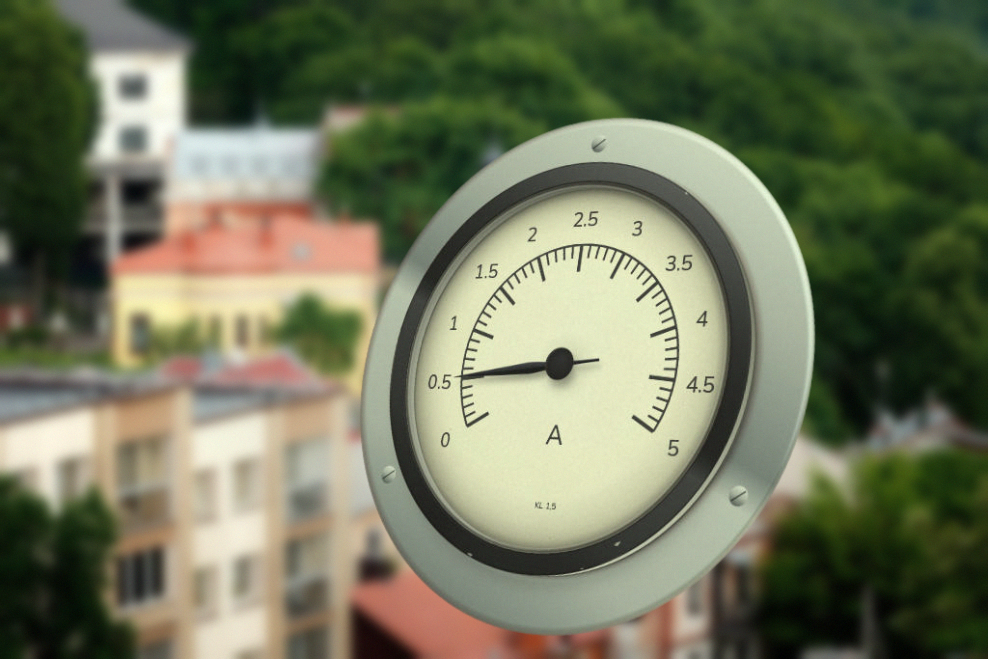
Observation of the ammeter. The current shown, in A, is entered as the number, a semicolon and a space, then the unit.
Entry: 0.5; A
